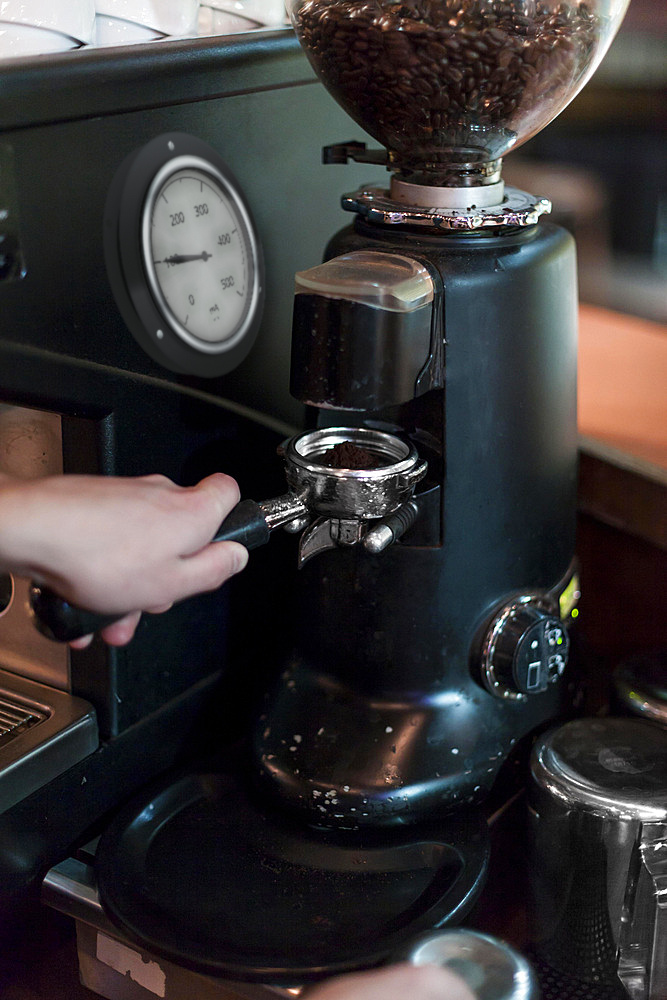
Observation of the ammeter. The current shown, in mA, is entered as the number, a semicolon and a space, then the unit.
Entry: 100; mA
